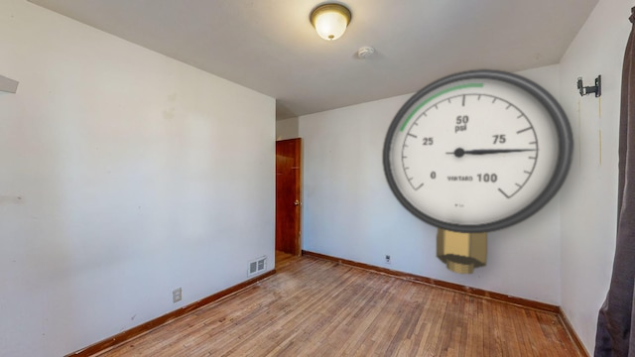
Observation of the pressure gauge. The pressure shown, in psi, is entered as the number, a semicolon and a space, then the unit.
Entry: 82.5; psi
